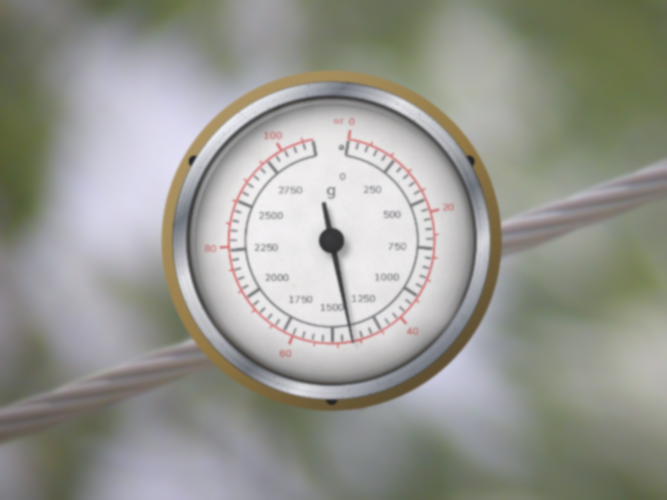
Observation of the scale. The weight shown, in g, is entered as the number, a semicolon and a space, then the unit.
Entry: 1400; g
